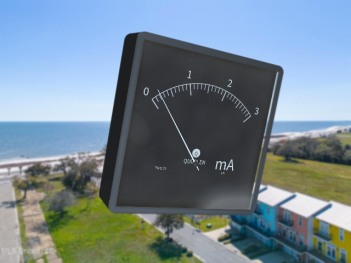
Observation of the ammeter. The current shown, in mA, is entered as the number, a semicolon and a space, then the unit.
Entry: 0.2; mA
